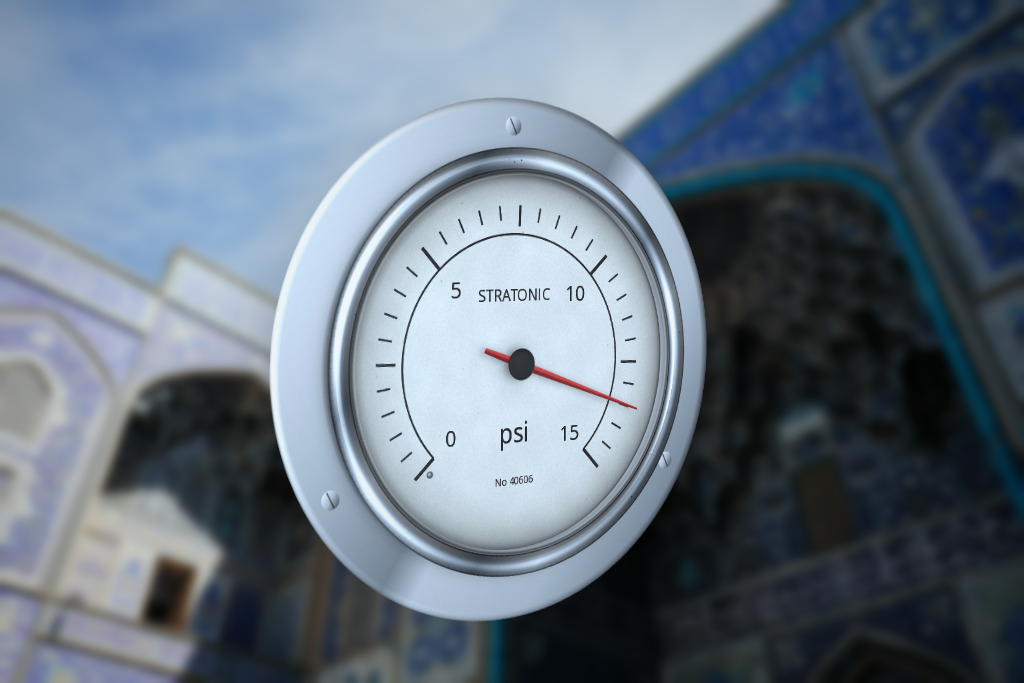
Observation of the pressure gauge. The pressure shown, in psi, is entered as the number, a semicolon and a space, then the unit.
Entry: 13.5; psi
